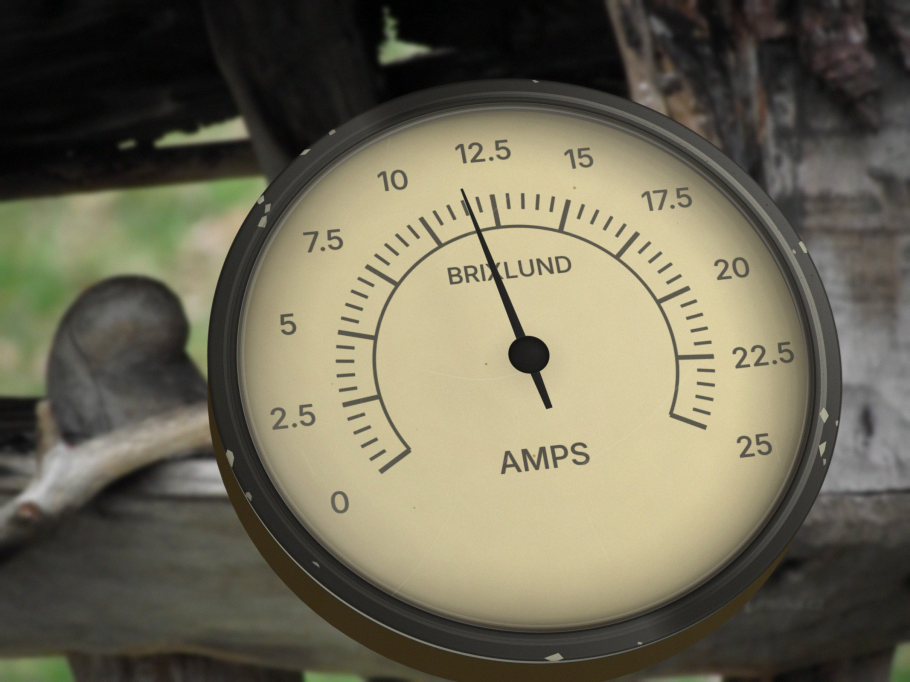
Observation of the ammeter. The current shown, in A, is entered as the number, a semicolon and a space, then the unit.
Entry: 11.5; A
